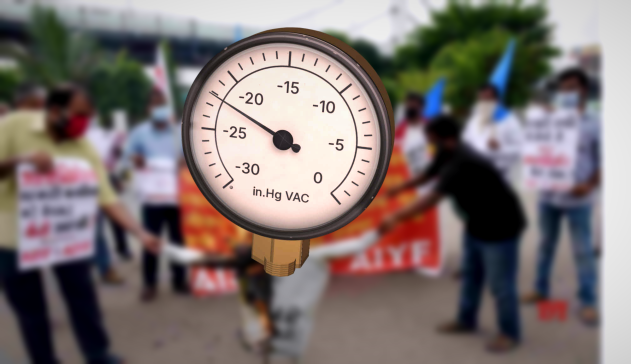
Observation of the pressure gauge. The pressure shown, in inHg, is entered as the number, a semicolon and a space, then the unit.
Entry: -22; inHg
